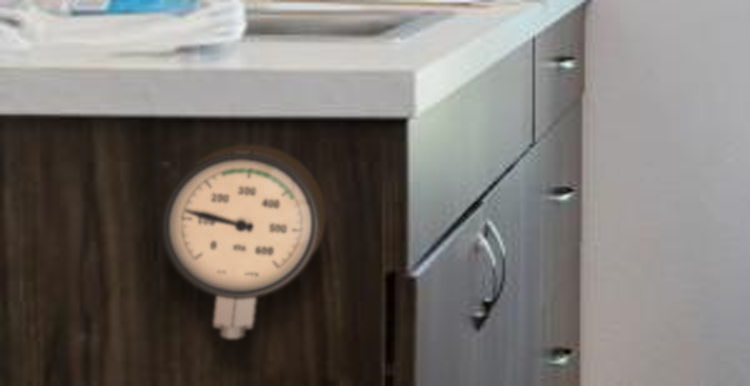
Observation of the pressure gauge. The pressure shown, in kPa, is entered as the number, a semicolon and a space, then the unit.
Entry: 120; kPa
